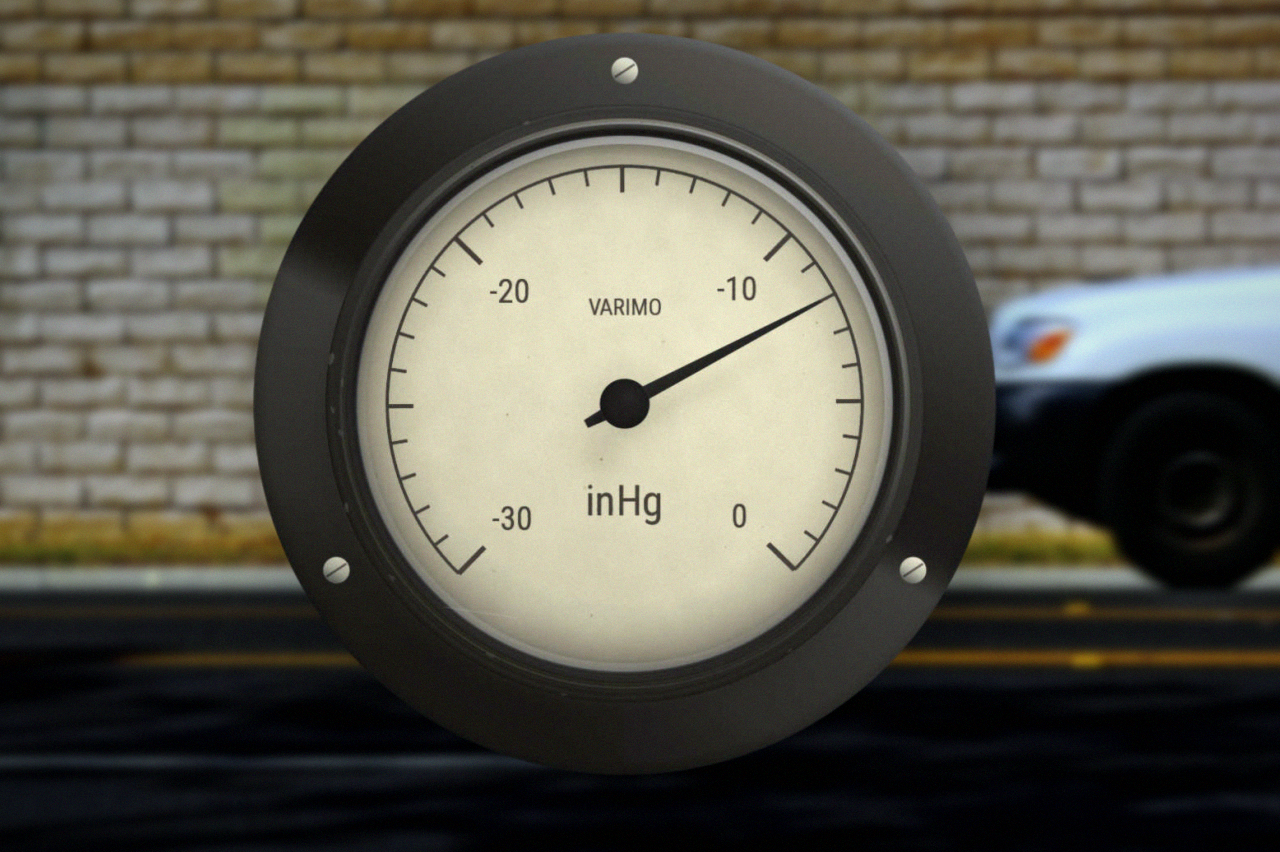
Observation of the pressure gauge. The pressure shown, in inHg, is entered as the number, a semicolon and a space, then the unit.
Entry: -8; inHg
